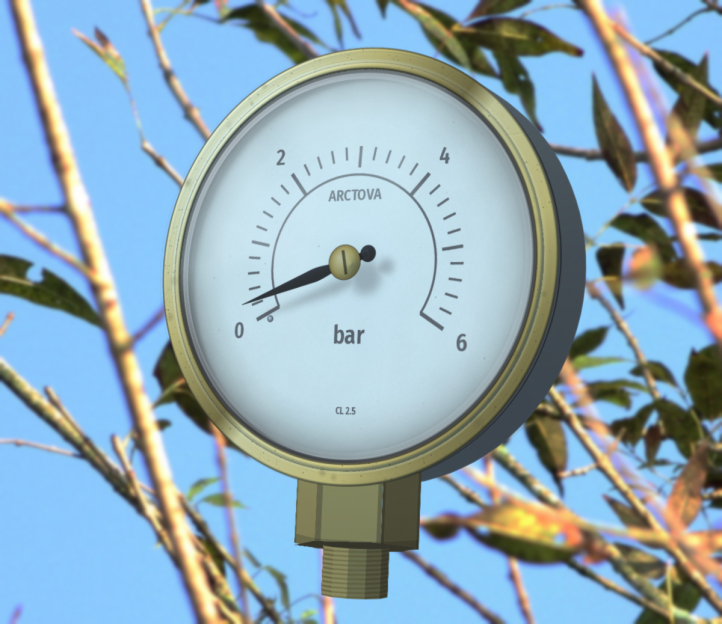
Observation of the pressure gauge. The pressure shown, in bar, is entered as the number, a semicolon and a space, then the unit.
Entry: 0.2; bar
